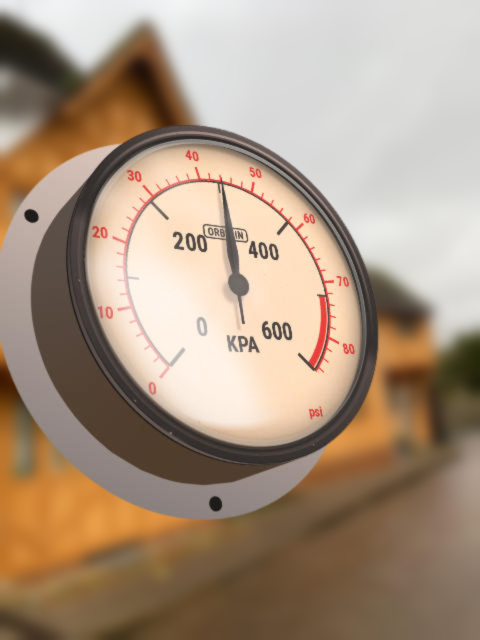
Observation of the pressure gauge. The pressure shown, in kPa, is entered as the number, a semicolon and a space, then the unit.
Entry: 300; kPa
